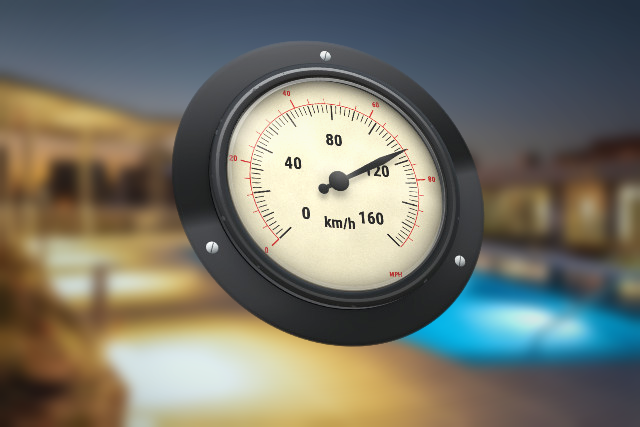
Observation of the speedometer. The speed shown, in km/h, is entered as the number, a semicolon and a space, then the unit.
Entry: 116; km/h
